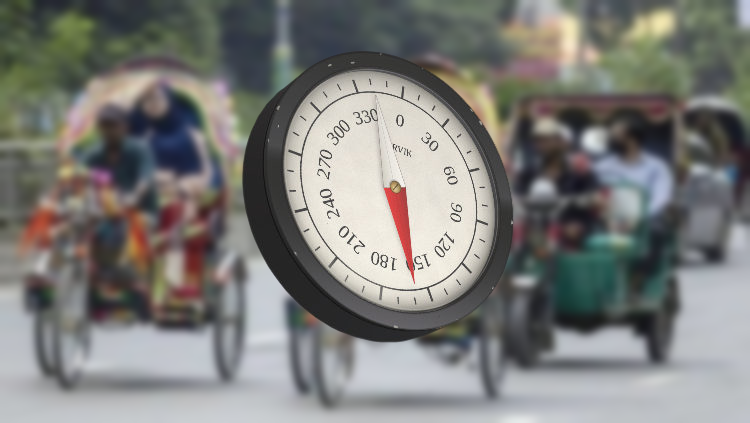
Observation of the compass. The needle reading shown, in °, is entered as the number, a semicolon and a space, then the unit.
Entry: 160; °
